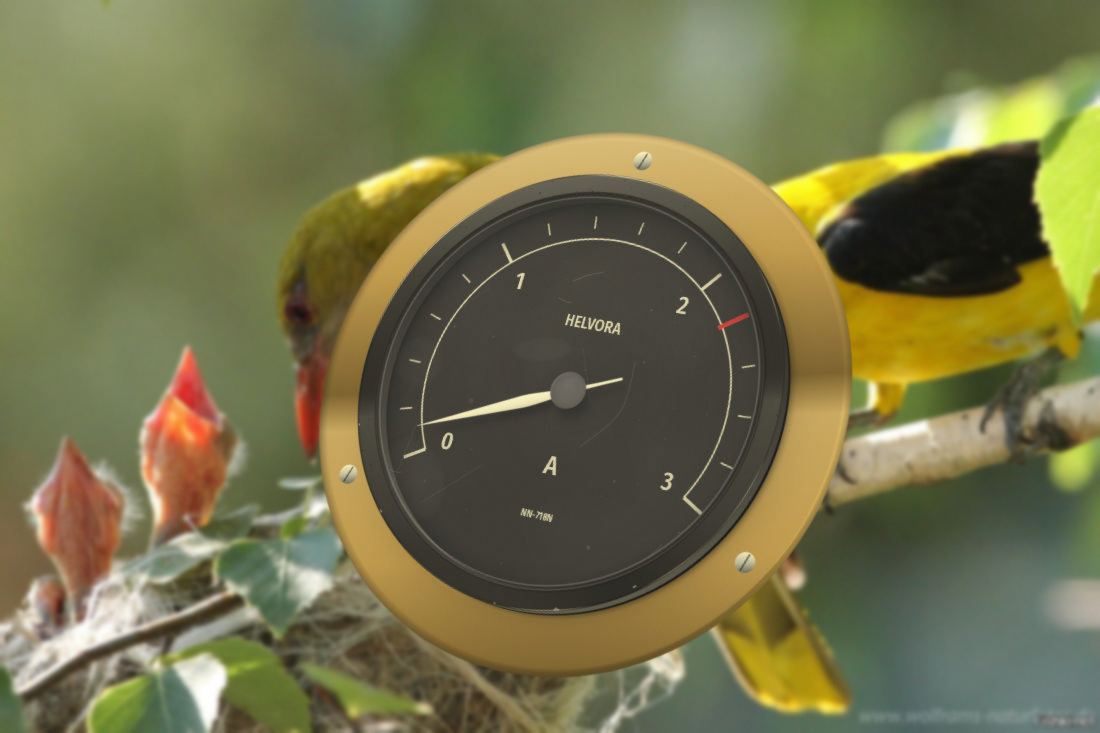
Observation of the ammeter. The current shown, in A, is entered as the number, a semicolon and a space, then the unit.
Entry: 0.1; A
